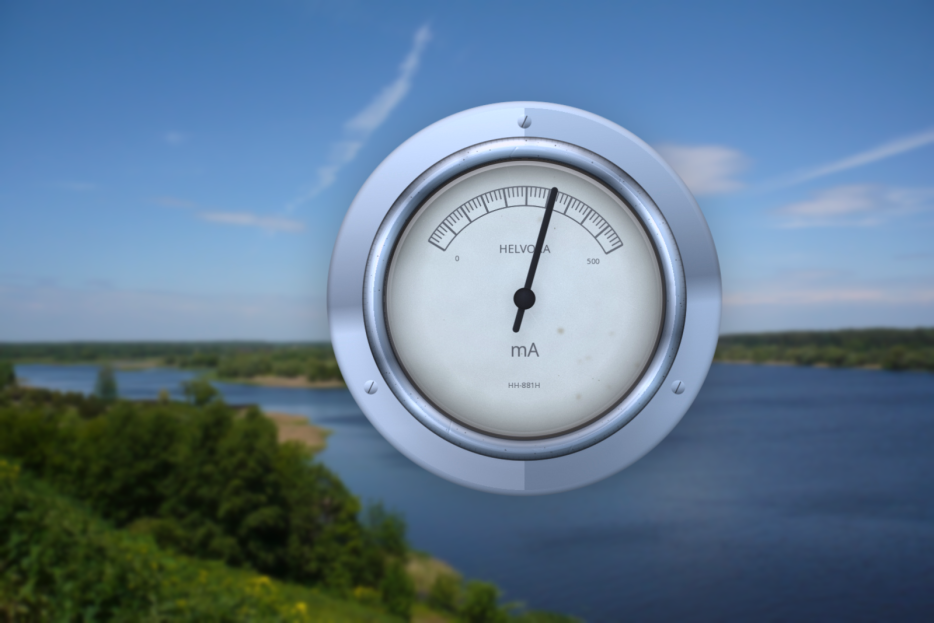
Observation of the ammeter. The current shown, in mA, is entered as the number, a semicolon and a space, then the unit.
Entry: 310; mA
